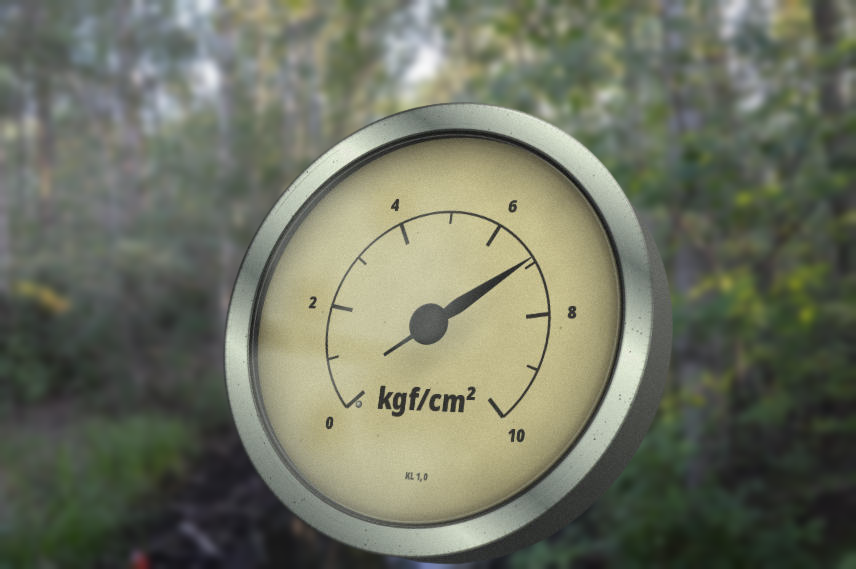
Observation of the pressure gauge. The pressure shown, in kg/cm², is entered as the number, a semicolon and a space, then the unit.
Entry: 7; kg/cm²
